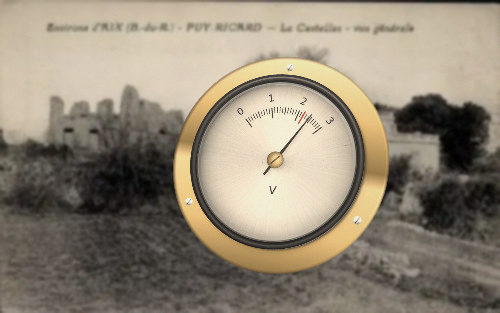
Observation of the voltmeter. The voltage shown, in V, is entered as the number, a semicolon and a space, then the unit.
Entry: 2.5; V
